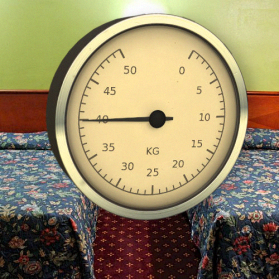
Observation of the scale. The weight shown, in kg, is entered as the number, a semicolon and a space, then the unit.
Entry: 40; kg
